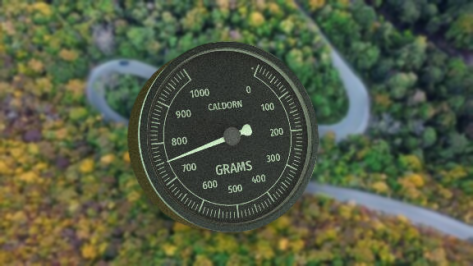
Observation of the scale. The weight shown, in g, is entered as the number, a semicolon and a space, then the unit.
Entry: 750; g
